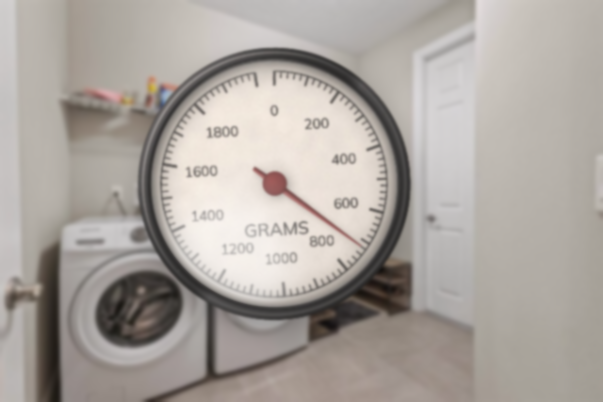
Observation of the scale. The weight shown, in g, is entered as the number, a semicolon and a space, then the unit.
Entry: 720; g
